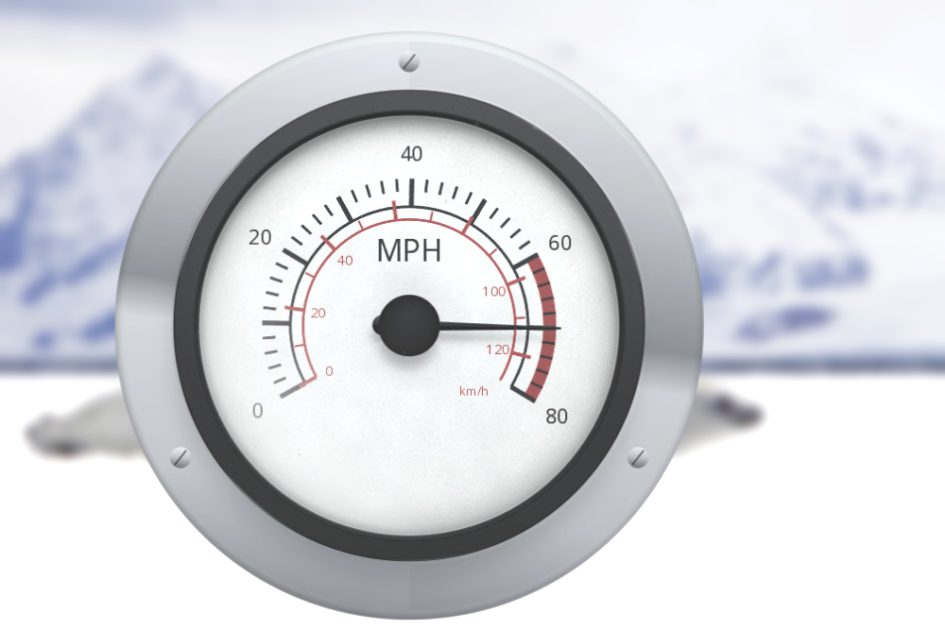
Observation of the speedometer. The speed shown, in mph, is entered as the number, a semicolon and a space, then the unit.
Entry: 70; mph
